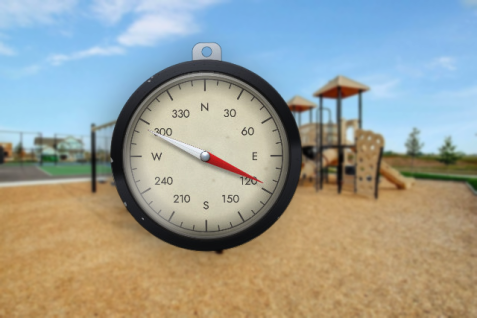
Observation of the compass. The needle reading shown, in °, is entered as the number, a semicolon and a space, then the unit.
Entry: 115; °
